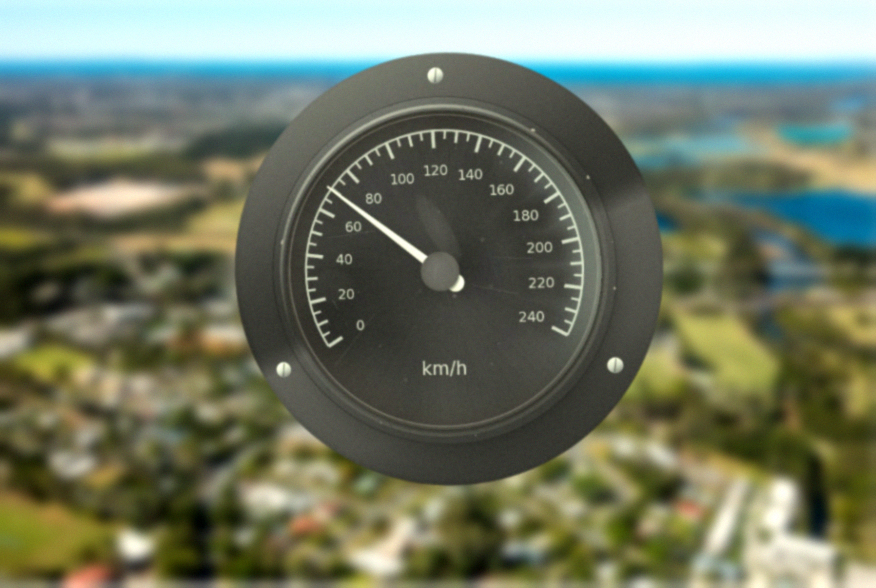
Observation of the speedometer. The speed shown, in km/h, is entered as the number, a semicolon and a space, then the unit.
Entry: 70; km/h
